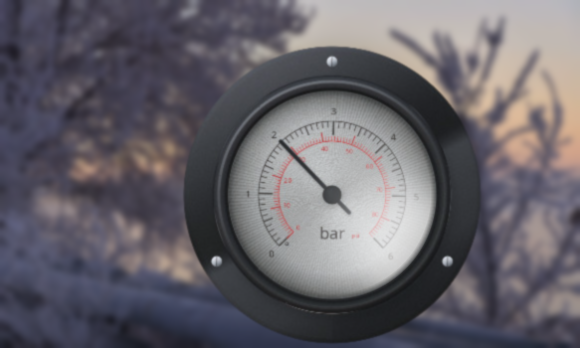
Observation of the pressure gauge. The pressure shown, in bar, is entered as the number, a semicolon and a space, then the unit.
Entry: 2; bar
